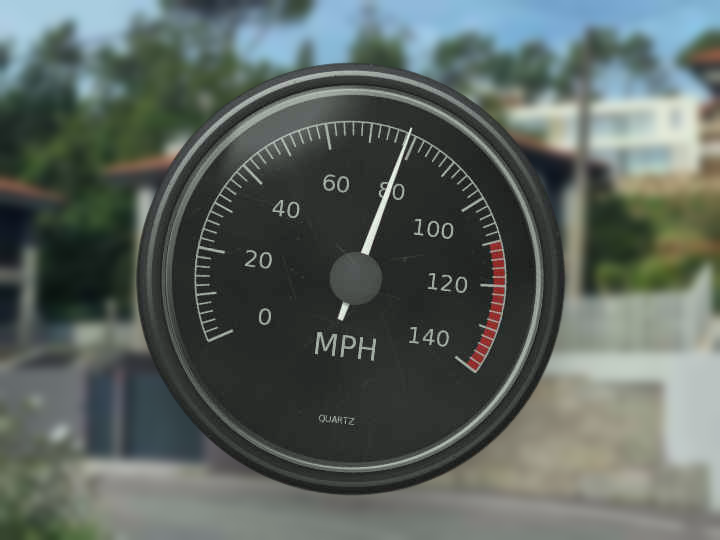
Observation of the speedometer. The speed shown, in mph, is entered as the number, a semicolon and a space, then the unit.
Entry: 78; mph
